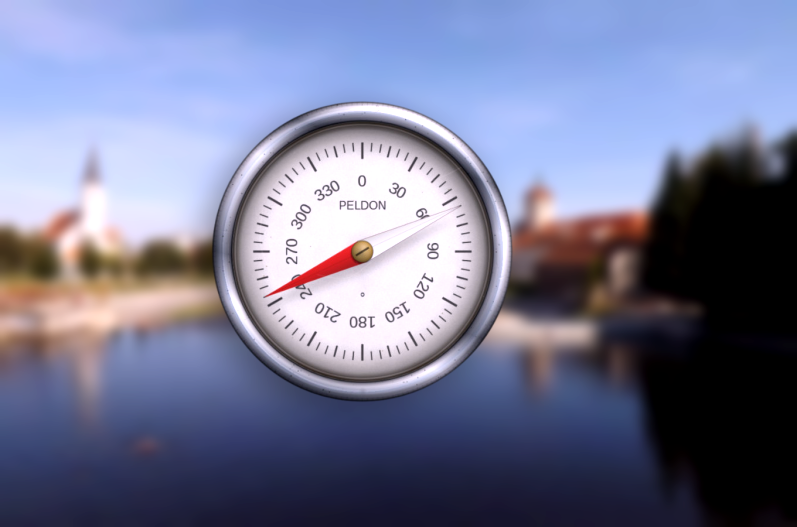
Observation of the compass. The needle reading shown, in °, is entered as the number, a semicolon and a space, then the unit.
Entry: 245; °
